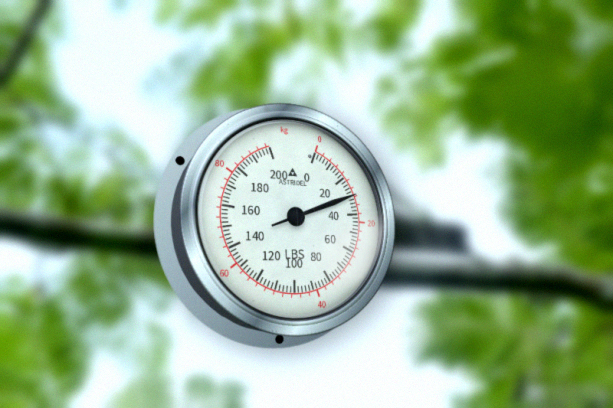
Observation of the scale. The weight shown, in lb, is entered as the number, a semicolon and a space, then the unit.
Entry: 30; lb
